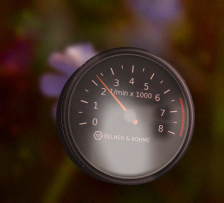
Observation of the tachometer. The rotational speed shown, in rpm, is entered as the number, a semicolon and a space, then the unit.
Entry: 2250; rpm
